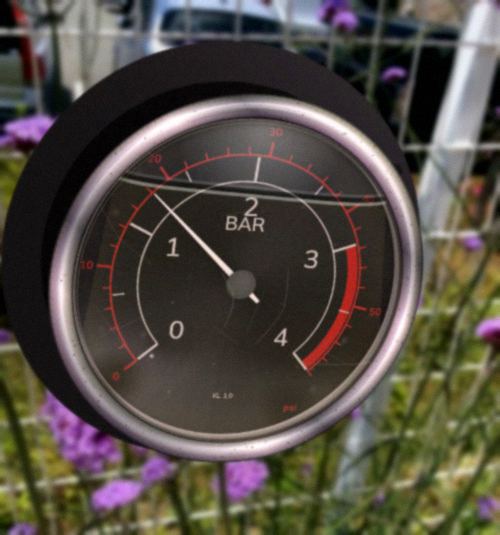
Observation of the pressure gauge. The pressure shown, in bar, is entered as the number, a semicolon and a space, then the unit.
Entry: 1.25; bar
